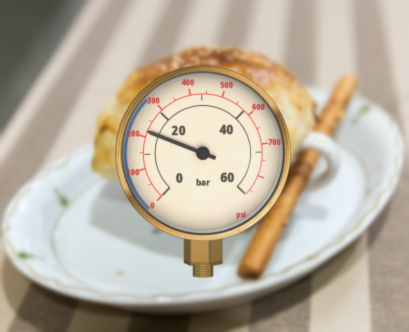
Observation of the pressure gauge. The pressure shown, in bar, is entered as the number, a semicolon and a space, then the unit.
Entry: 15; bar
